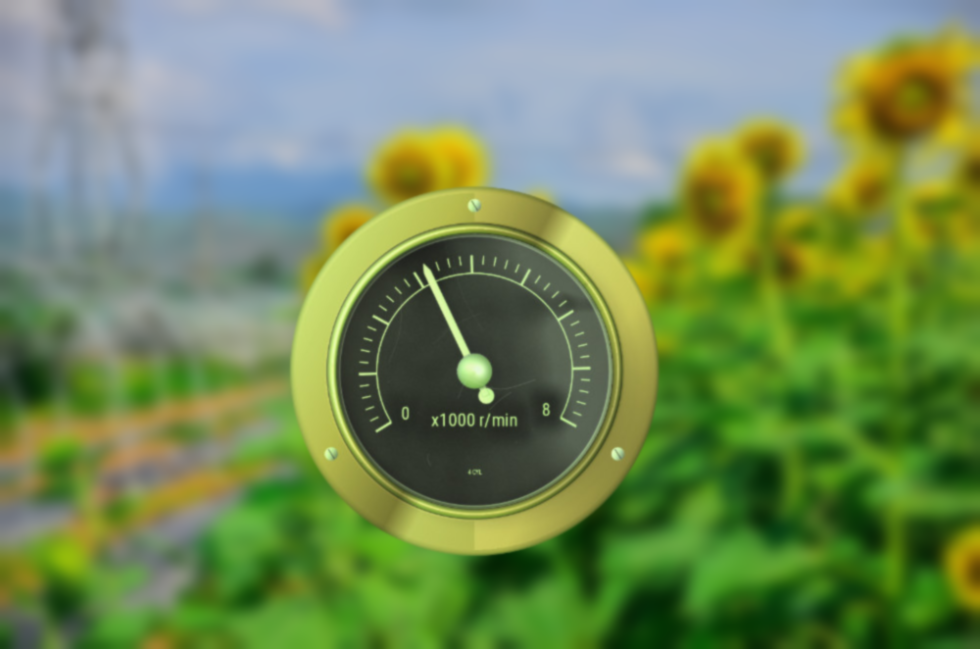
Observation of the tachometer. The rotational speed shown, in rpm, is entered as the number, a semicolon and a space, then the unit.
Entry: 3200; rpm
